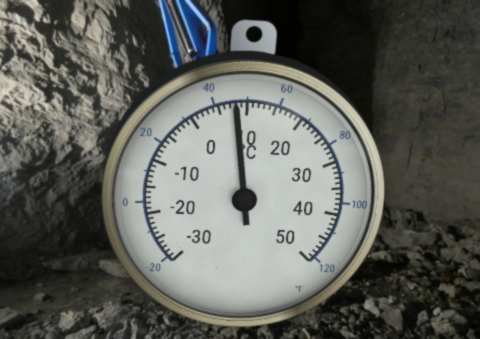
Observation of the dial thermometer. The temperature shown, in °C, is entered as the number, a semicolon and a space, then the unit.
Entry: 8; °C
